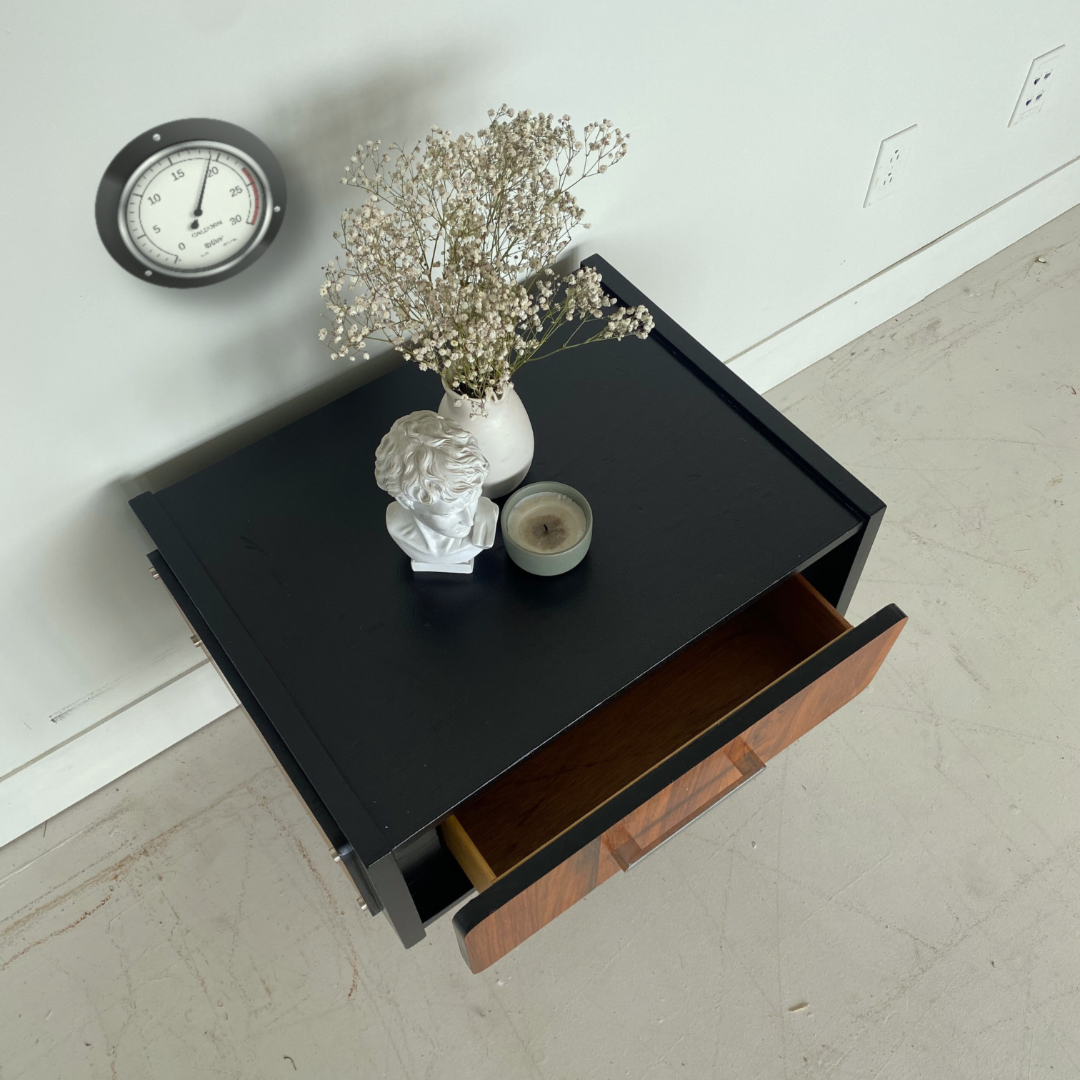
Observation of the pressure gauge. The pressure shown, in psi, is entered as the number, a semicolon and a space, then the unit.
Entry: 19; psi
